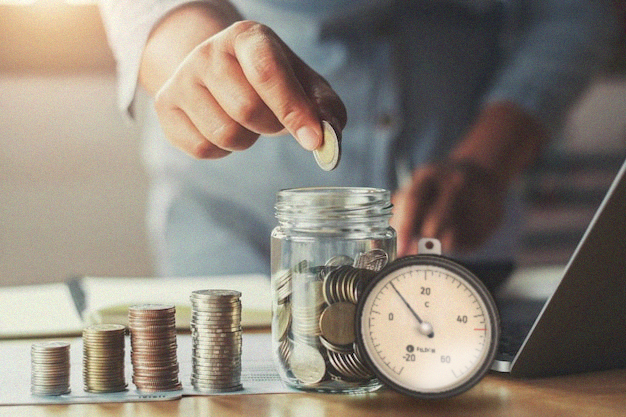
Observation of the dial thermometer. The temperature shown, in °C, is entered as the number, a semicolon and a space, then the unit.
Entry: 10; °C
